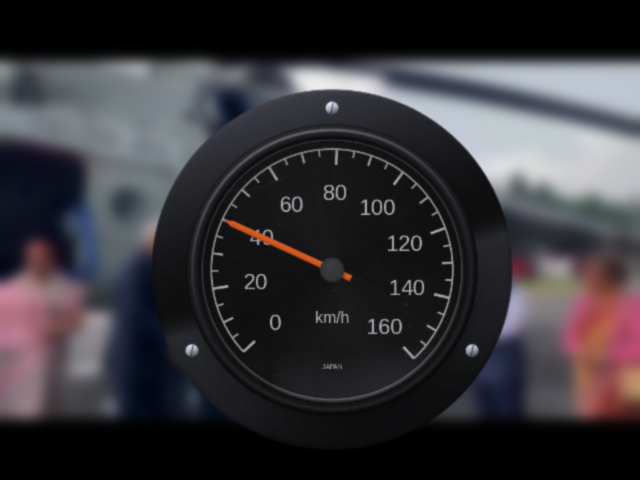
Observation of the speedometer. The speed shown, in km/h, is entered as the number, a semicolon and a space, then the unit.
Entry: 40; km/h
